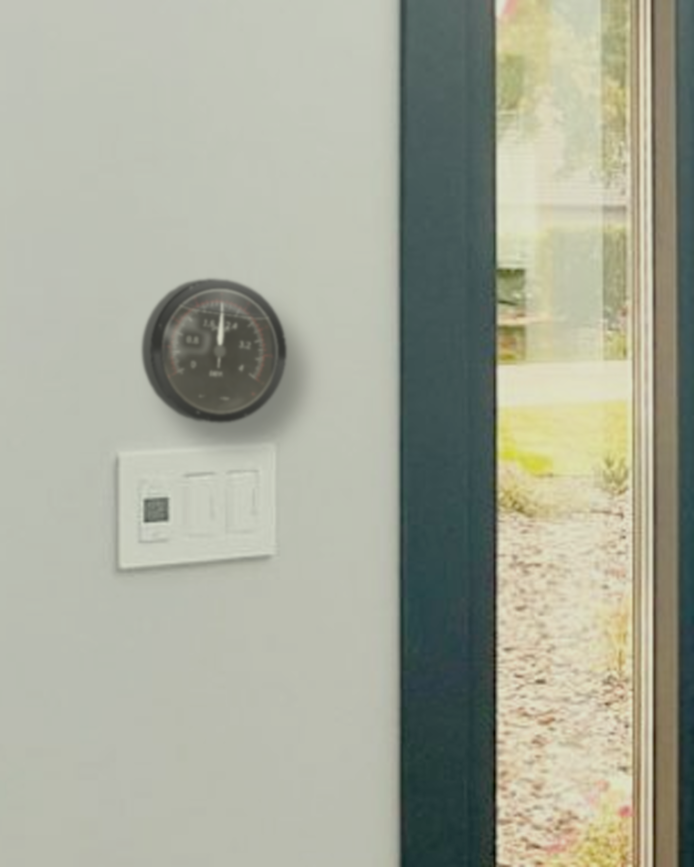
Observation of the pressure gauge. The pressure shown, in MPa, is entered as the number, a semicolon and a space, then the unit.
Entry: 2; MPa
